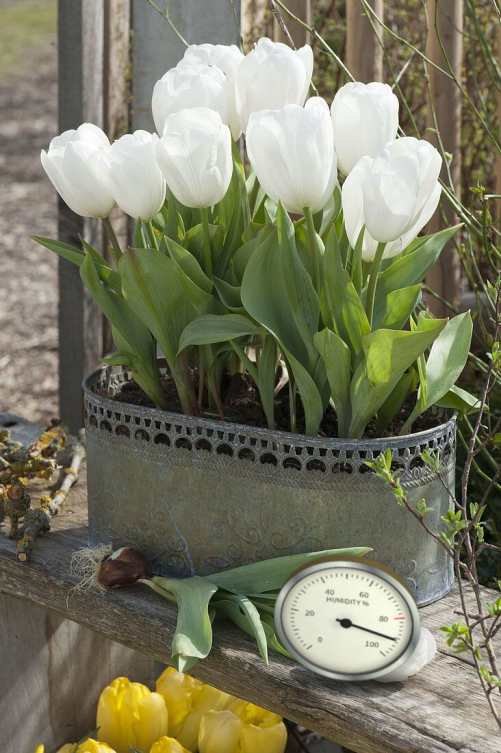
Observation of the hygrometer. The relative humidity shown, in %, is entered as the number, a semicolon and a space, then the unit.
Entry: 90; %
